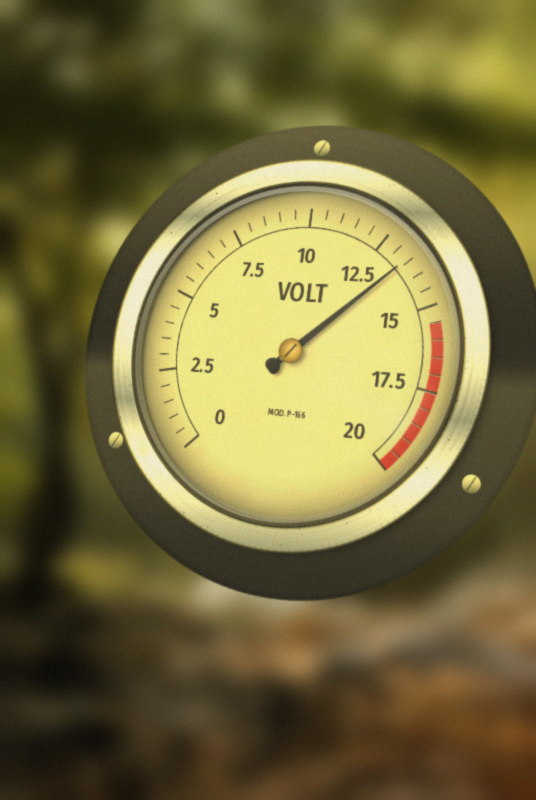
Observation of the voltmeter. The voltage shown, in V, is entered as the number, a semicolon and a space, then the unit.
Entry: 13.5; V
